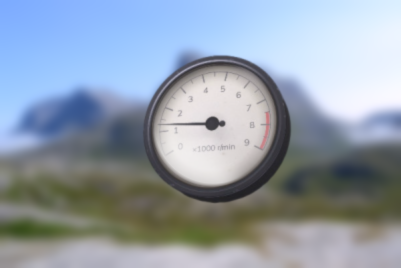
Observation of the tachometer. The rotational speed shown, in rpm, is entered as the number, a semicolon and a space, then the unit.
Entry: 1250; rpm
